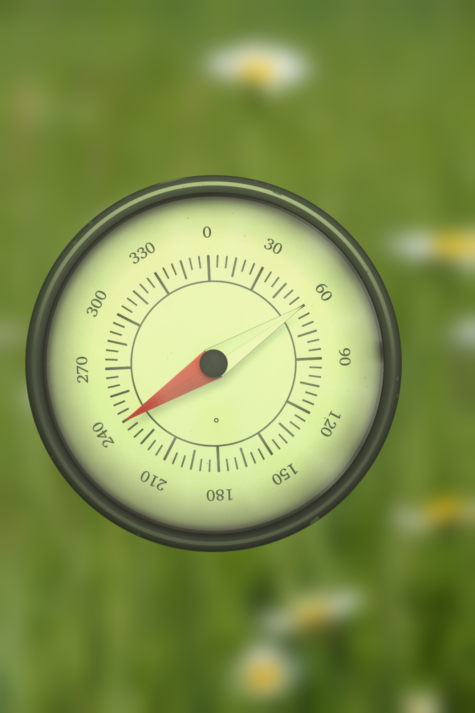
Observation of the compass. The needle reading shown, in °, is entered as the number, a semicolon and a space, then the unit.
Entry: 240; °
